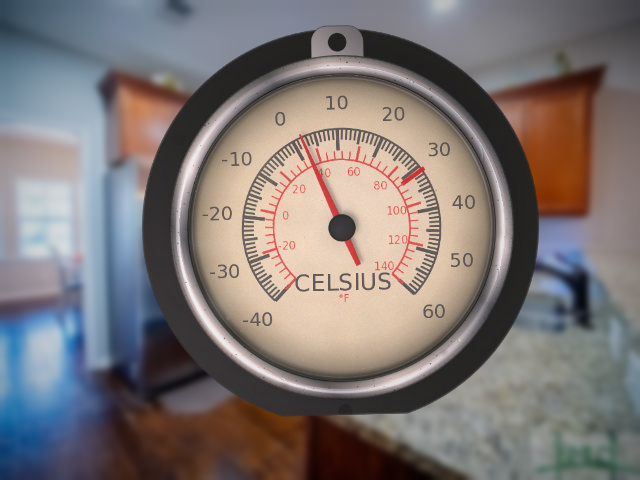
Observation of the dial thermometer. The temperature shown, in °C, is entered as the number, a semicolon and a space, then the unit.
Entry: 2; °C
